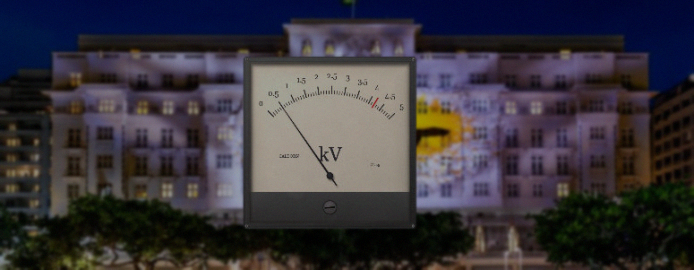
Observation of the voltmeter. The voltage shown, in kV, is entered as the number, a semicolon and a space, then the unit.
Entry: 0.5; kV
